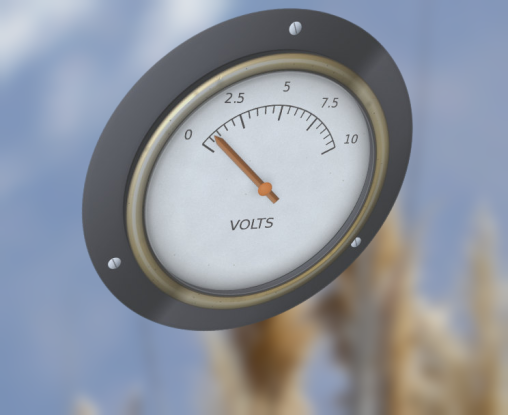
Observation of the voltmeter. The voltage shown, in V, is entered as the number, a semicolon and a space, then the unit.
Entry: 0.75; V
